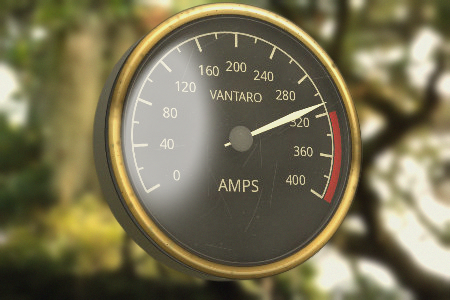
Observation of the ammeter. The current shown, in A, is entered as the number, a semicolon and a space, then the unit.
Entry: 310; A
